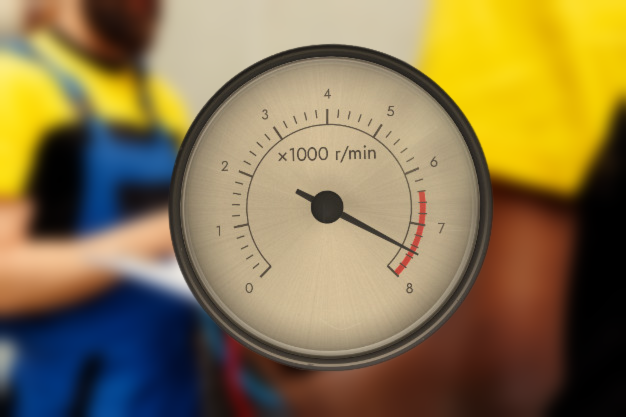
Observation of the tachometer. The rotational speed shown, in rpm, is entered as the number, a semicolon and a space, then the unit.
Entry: 7500; rpm
